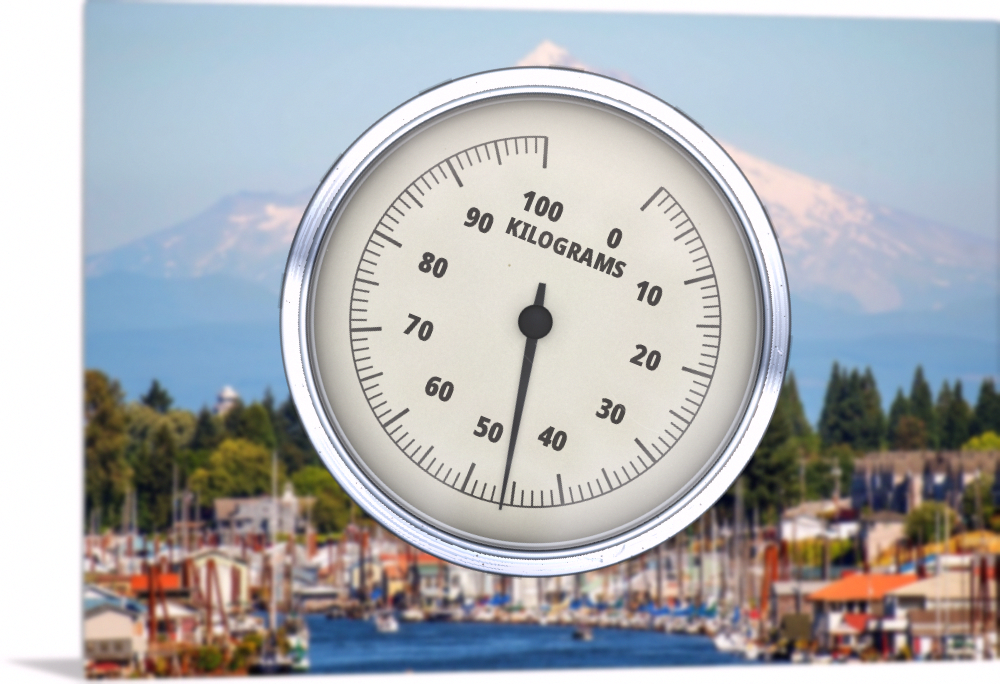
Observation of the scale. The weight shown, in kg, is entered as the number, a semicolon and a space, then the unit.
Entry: 46; kg
